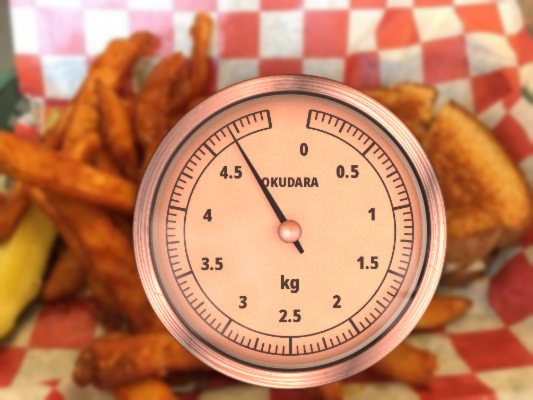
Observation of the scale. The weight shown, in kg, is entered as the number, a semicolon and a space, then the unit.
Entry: 4.7; kg
